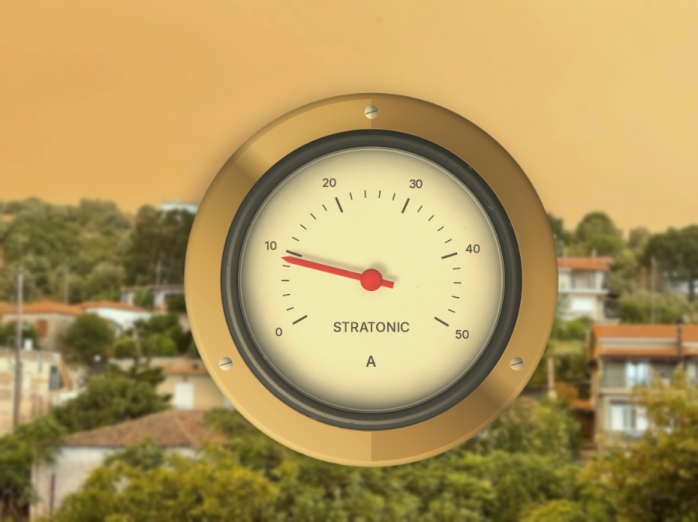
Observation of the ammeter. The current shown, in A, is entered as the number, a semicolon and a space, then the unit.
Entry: 9; A
